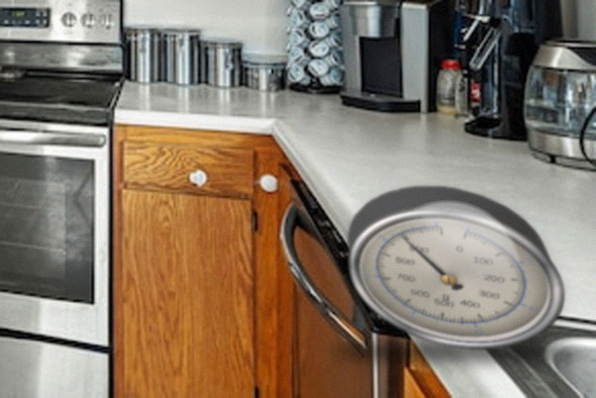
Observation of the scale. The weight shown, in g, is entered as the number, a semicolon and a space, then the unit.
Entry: 900; g
